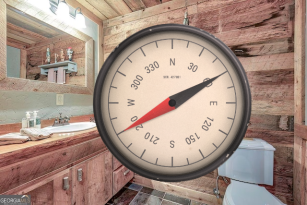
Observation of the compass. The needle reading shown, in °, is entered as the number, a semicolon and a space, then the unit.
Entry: 240; °
